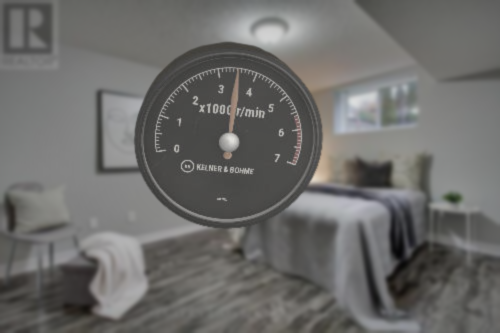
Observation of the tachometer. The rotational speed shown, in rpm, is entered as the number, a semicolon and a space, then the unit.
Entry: 3500; rpm
